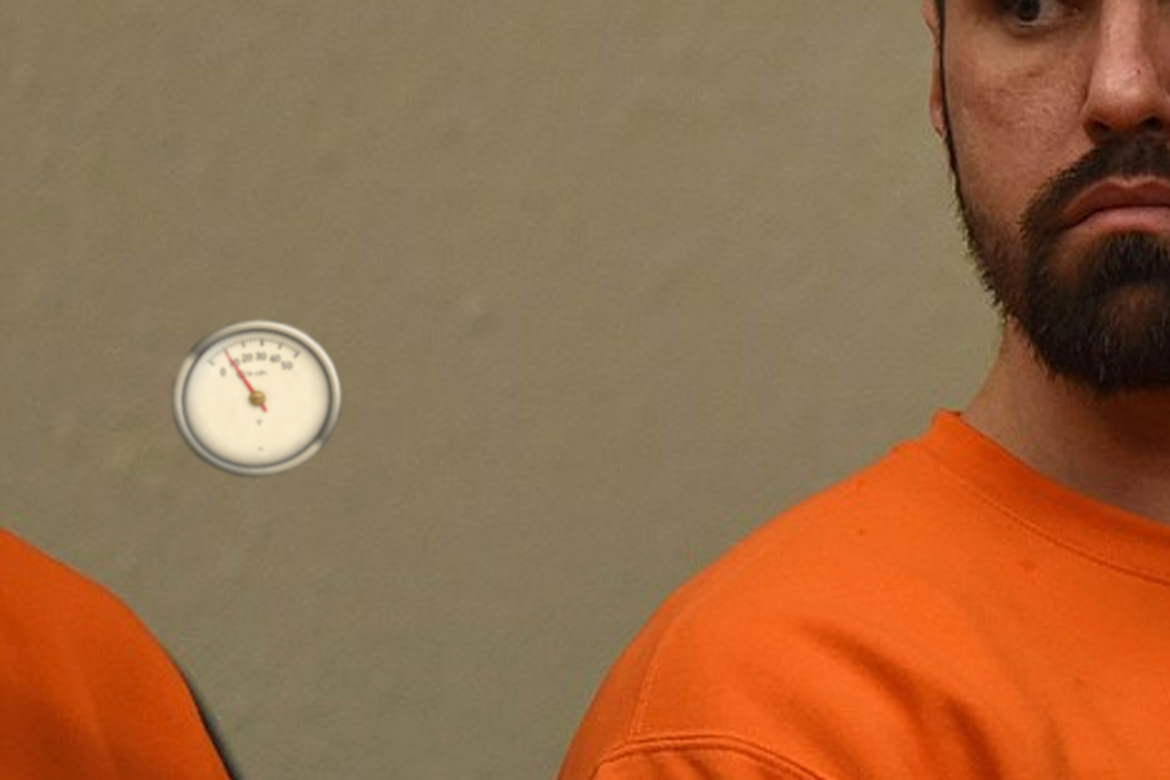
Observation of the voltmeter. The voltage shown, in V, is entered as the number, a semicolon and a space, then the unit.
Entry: 10; V
